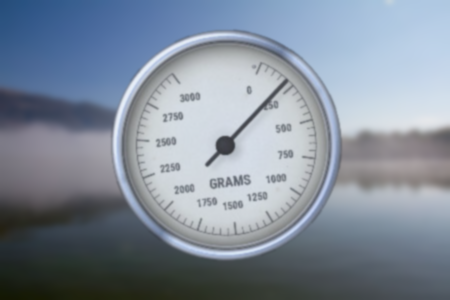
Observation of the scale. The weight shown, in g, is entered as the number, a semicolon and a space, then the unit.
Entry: 200; g
